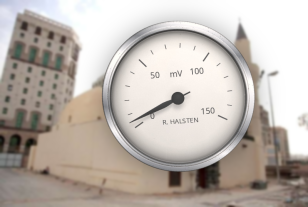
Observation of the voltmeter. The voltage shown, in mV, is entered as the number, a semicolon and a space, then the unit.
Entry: 5; mV
